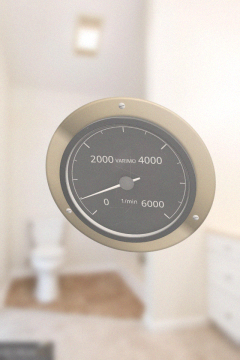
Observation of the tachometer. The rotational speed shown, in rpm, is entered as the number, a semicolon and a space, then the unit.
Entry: 500; rpm
